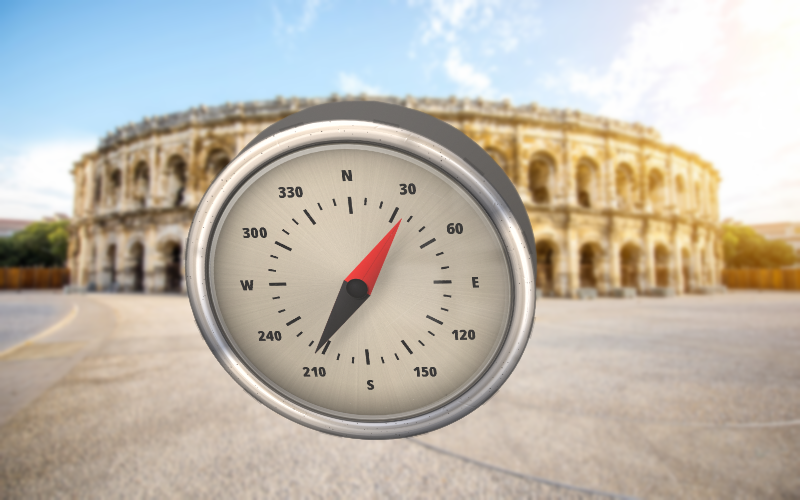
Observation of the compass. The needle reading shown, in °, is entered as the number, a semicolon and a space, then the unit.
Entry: 35; °
